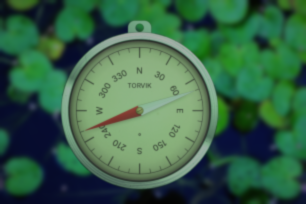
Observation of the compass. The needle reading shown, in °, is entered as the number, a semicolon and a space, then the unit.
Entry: 250; °
